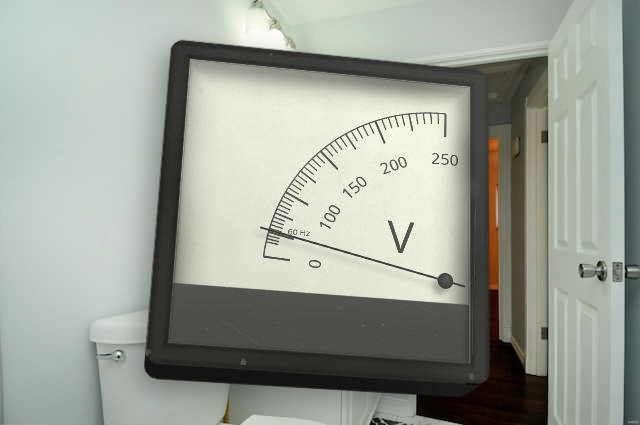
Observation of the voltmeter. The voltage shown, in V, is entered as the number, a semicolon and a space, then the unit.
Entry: 50; V
